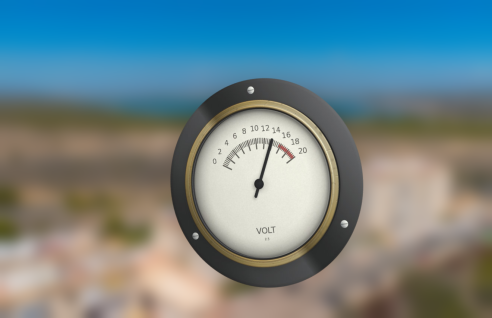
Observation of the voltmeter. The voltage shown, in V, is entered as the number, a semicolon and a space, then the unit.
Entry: 14; V
